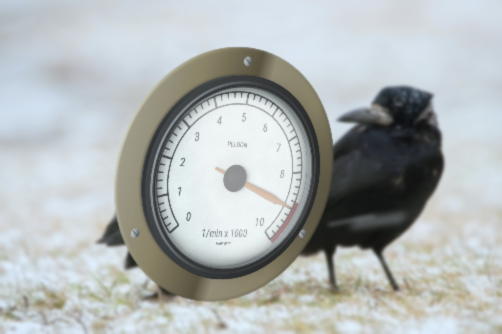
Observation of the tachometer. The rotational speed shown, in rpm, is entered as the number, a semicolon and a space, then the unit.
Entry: 9000; rpm
